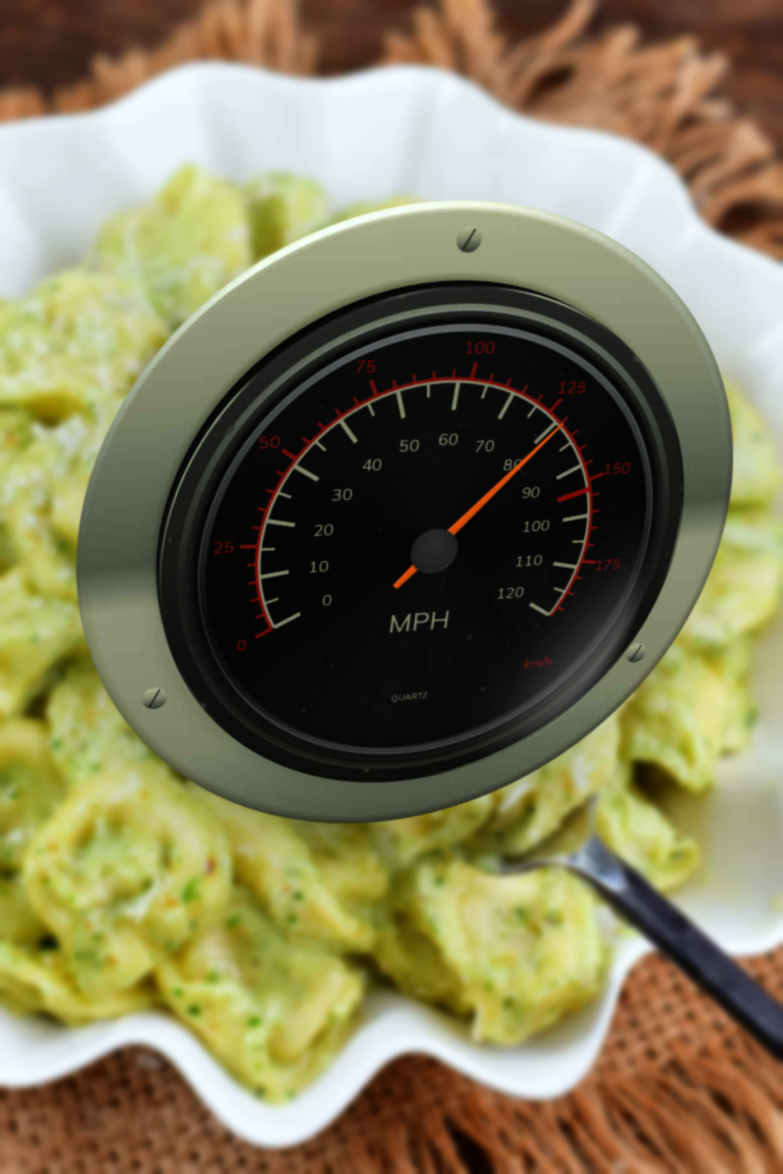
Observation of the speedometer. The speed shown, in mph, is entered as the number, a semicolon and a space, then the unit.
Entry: 80; mph
